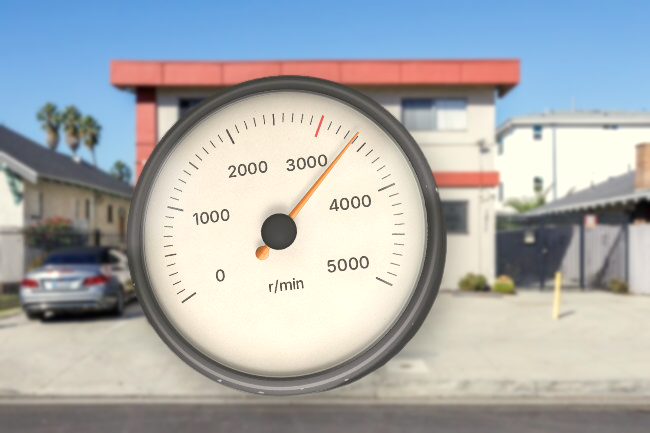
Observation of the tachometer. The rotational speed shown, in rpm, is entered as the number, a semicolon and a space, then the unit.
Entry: 3400; rpm
